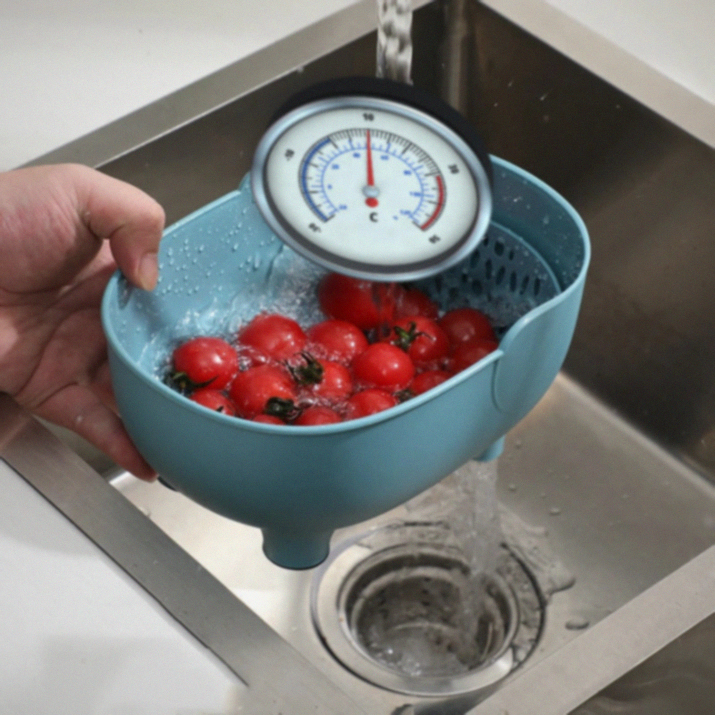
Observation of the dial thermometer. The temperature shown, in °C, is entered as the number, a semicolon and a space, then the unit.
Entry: 10; °C
